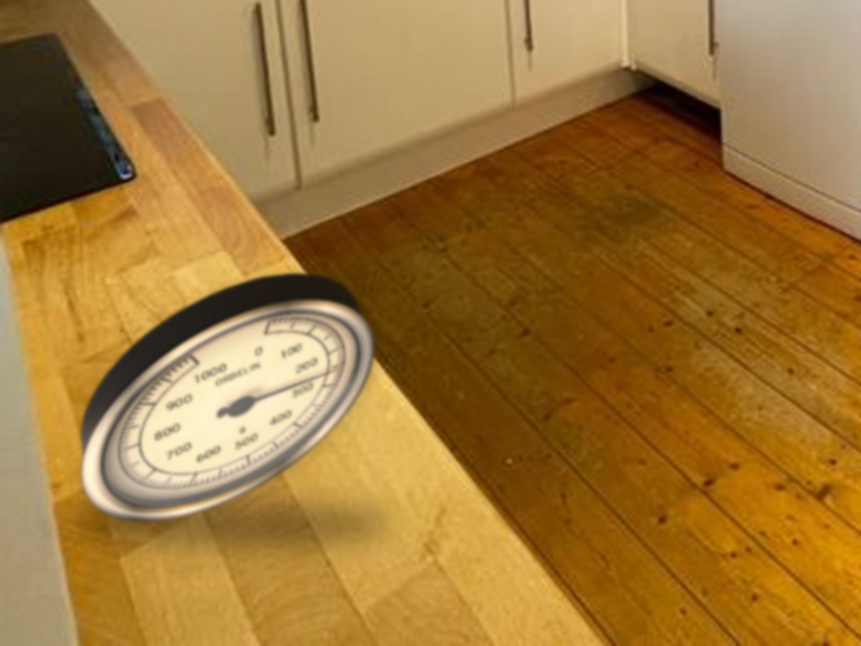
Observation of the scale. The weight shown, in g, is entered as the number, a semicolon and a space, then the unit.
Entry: 250; g
